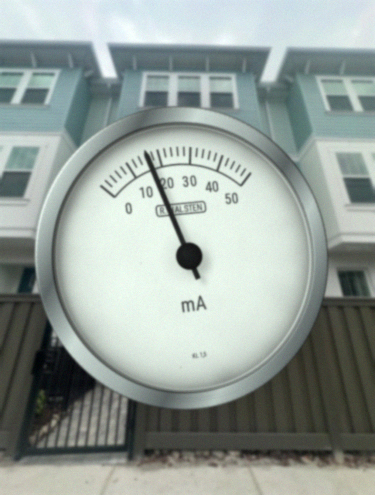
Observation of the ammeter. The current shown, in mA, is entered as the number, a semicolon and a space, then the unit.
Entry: 16; mA
